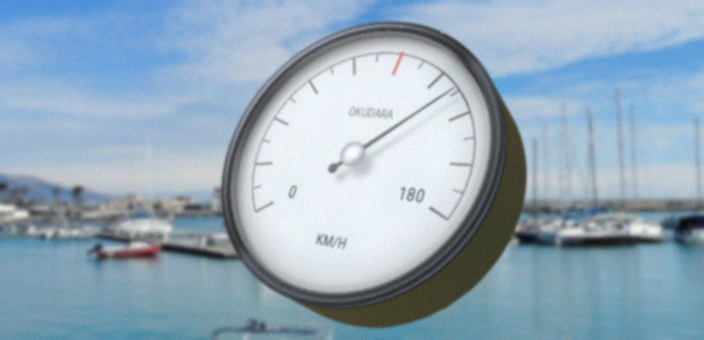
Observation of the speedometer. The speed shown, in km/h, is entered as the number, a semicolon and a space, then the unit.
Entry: 130; km/h
